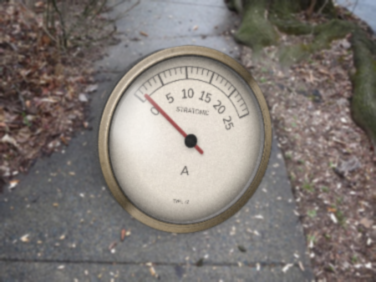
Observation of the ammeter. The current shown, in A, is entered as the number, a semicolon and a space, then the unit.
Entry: 1; A
